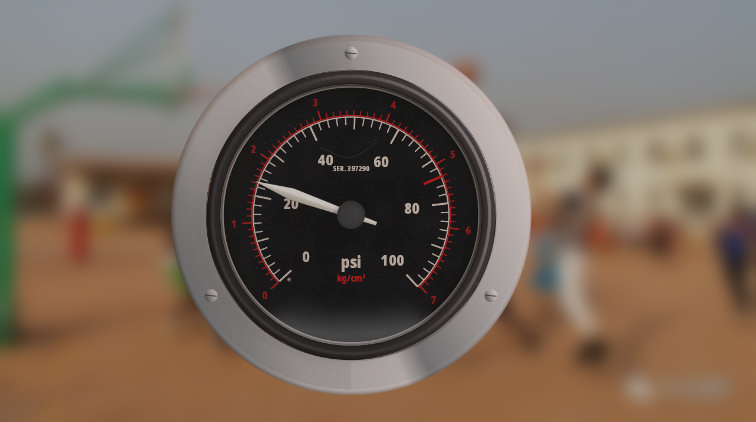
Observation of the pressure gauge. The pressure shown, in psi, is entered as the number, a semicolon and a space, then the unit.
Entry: 23; psi
